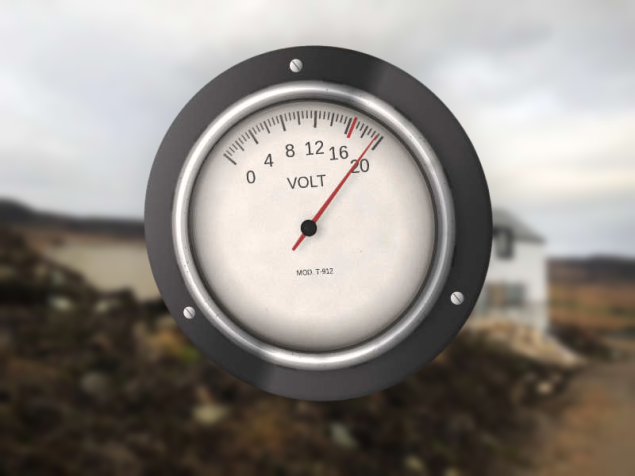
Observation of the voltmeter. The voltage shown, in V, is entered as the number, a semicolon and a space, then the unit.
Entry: 19.5; V
